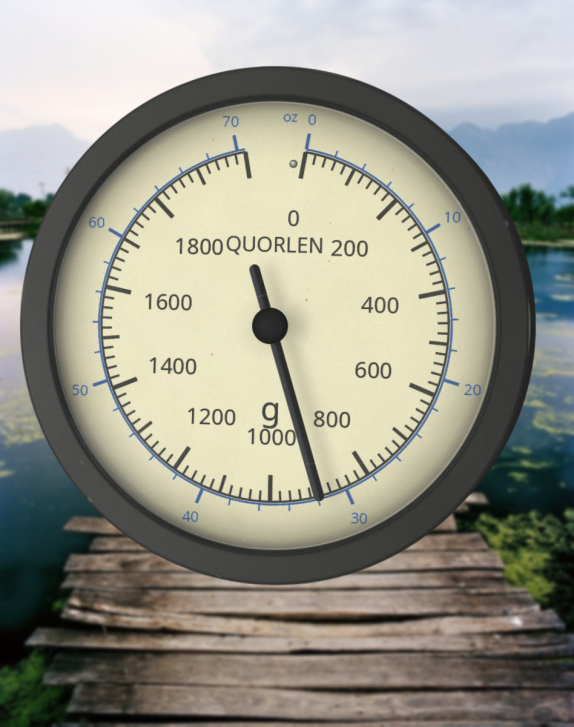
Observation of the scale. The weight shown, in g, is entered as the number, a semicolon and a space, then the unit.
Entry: 900; g
